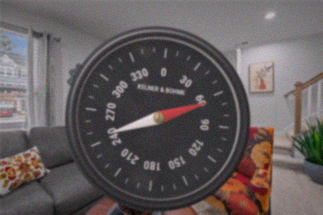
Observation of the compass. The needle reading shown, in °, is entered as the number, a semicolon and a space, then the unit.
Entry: 65; °
